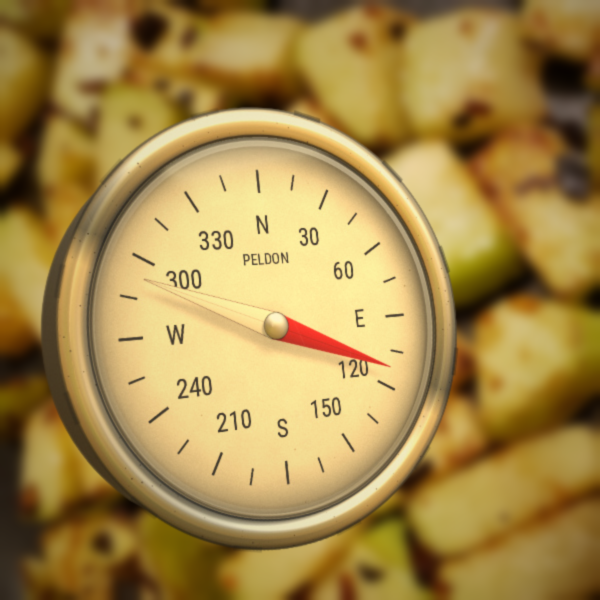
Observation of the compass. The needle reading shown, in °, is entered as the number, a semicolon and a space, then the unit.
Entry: 112.5; °
